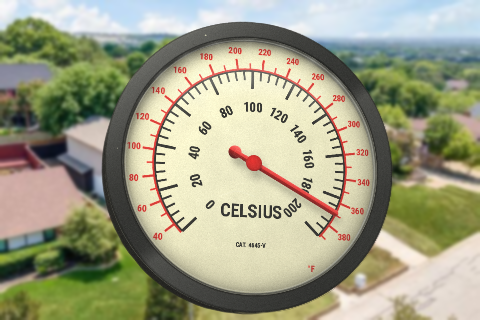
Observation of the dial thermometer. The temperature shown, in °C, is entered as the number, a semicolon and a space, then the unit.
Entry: 188; °C
